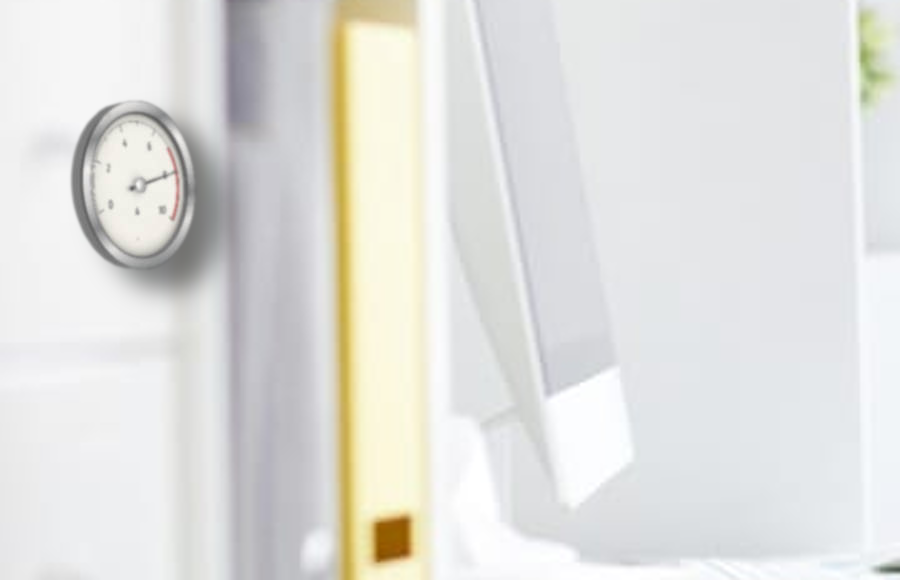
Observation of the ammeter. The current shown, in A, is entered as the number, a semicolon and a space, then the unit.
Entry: 8; A
